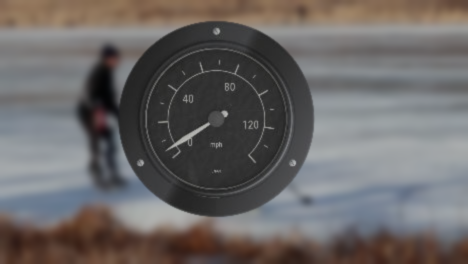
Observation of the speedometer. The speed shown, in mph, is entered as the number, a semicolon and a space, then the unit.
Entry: 5; mph
